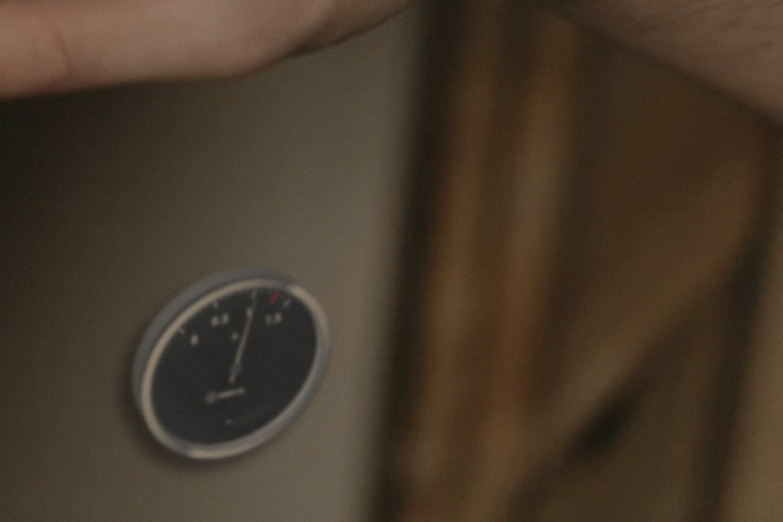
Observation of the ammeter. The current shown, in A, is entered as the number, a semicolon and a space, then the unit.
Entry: 1; A
